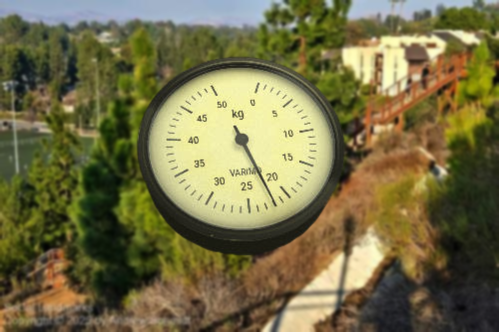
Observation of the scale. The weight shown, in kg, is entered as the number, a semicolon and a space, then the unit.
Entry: 22; kg
